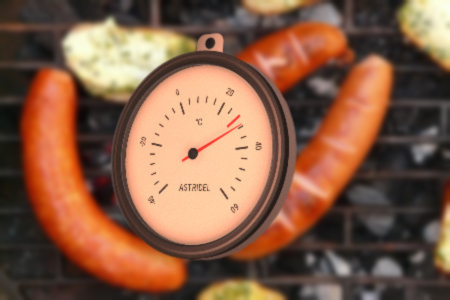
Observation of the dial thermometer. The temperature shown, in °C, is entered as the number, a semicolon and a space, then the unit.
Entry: 32; °C
